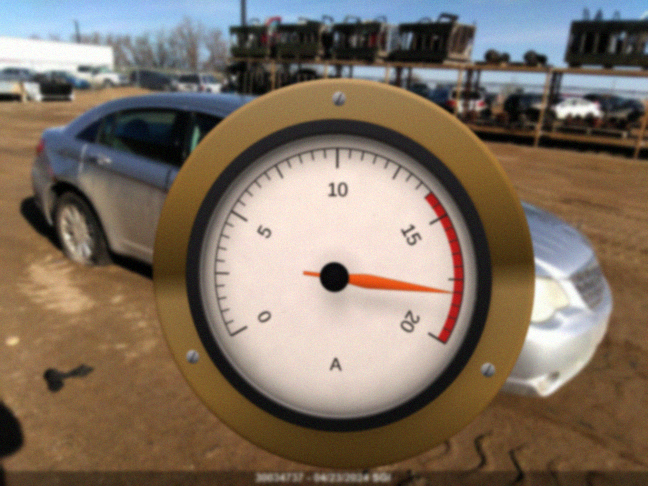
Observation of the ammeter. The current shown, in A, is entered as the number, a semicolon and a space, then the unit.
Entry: 18; A
